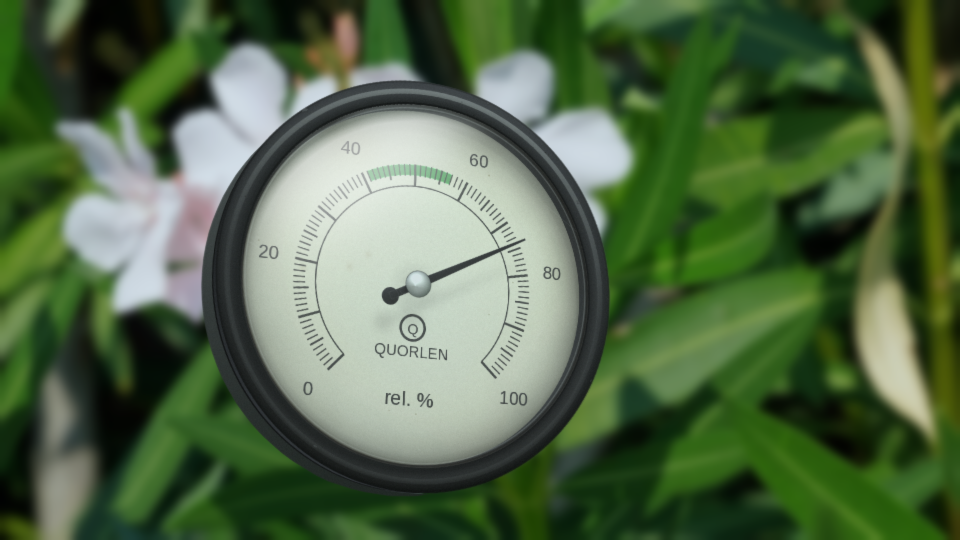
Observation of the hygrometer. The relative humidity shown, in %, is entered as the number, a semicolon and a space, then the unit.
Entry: 74; %
